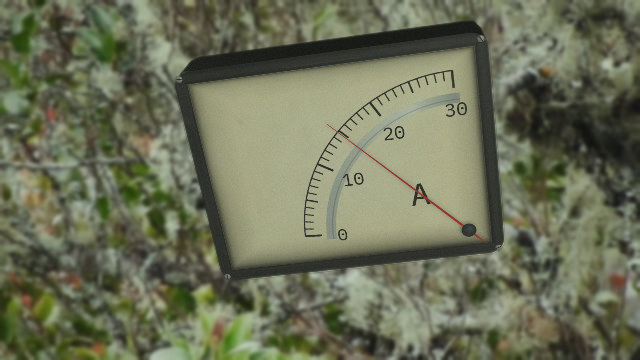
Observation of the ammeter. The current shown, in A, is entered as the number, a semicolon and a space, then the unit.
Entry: 15; A
